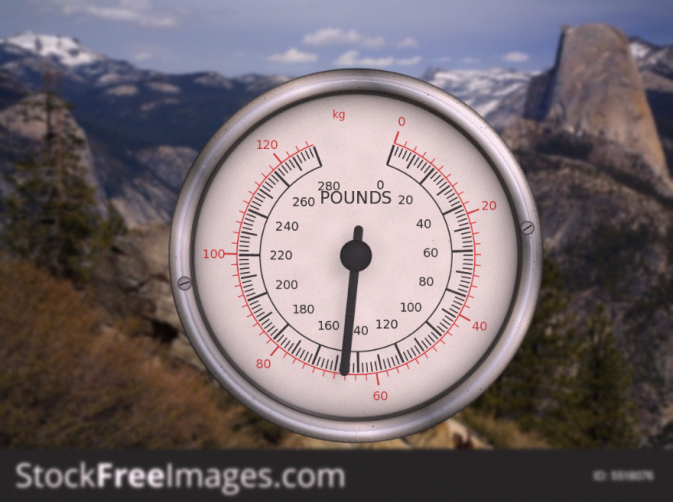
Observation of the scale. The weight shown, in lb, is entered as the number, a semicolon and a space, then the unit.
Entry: 146; lb
